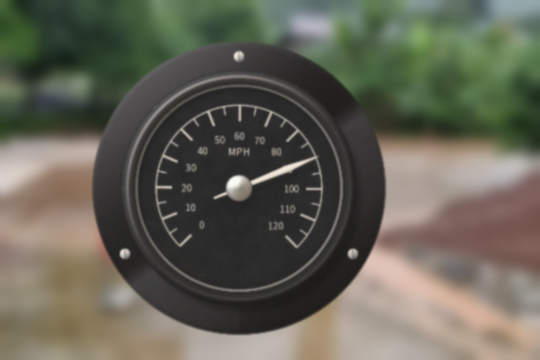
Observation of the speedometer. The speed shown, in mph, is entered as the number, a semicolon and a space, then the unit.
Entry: 90; mph
